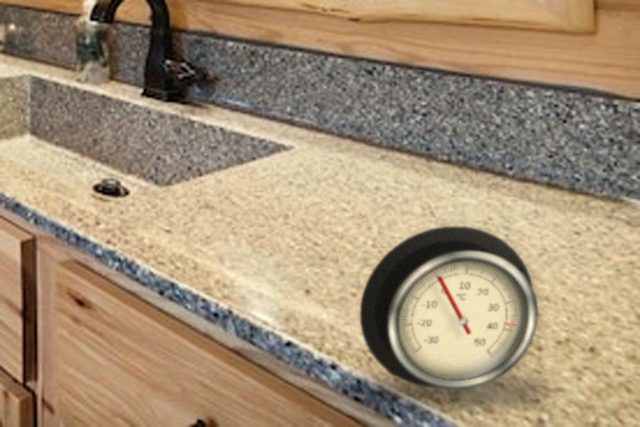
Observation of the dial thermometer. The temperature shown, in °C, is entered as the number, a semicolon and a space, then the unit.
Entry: 0; °C
